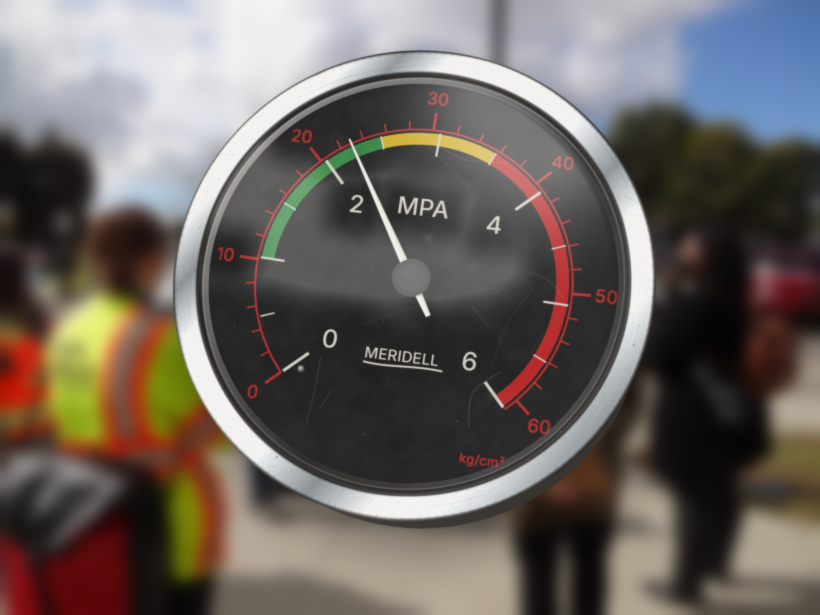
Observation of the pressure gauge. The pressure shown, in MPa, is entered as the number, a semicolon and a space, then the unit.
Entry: 2.25; MPa
